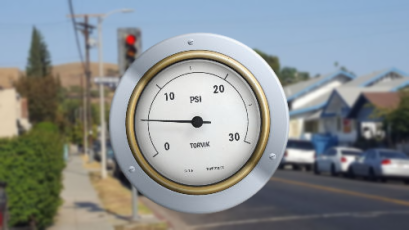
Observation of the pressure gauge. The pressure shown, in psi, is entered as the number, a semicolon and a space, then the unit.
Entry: 5; psi
